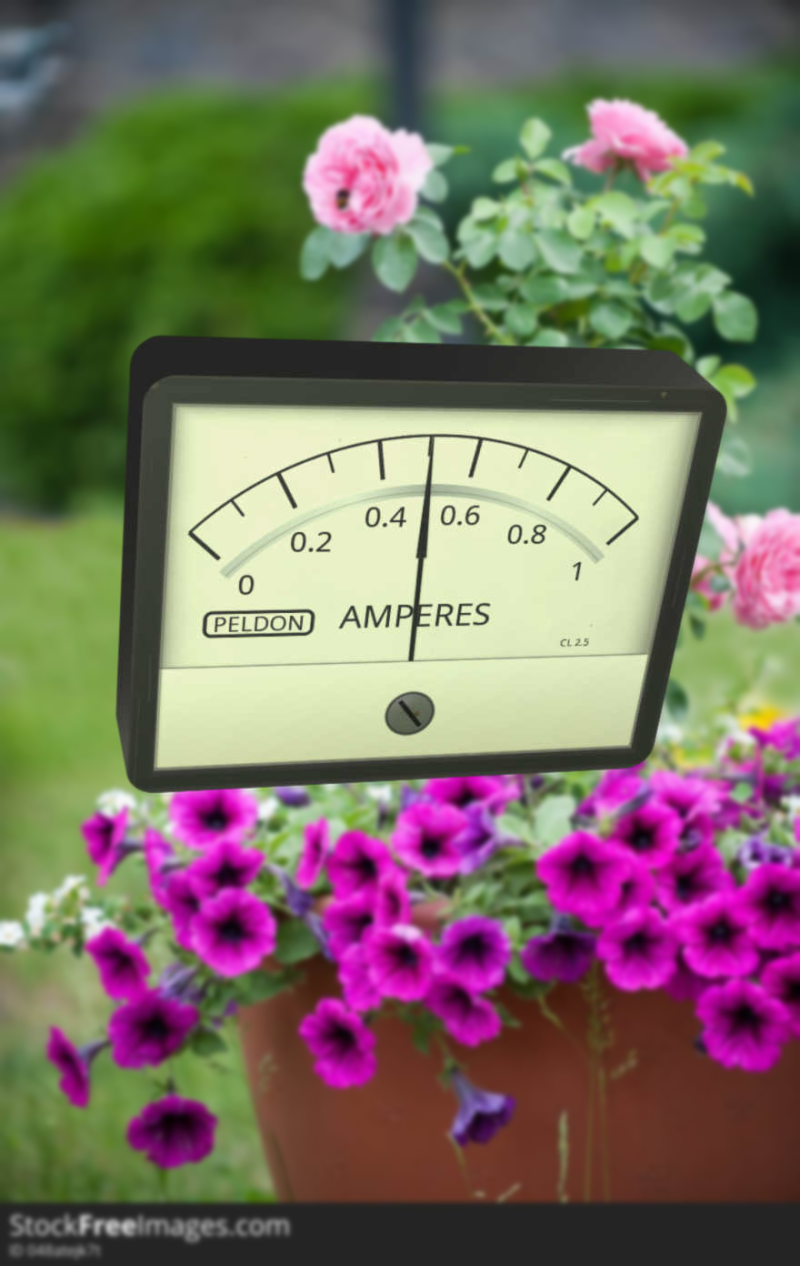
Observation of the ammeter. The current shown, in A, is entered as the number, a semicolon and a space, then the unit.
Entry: 0.5; A
